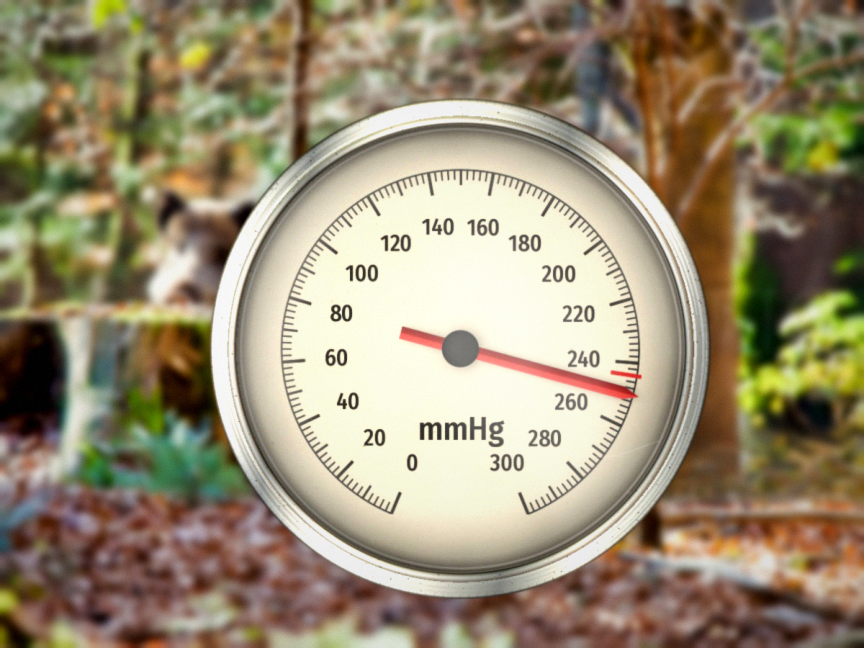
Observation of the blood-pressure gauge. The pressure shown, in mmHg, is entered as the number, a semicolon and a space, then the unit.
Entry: 250; mmHg
